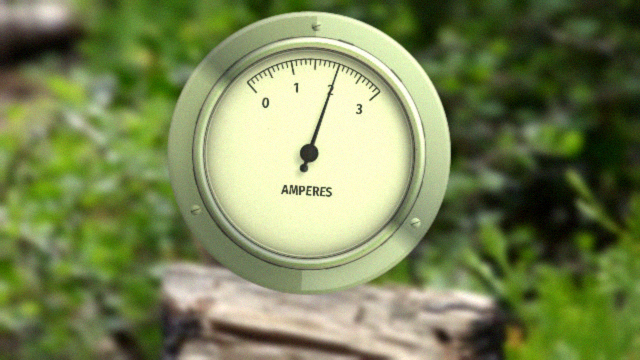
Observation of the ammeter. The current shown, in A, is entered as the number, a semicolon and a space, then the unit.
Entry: 2; A
